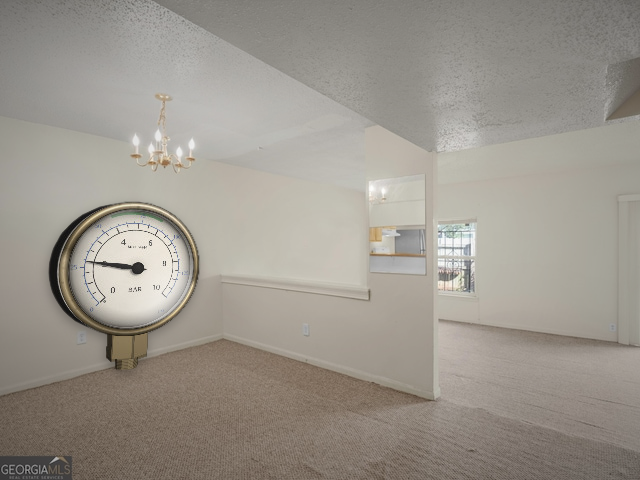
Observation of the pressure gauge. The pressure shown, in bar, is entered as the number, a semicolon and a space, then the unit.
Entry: 2; bar
